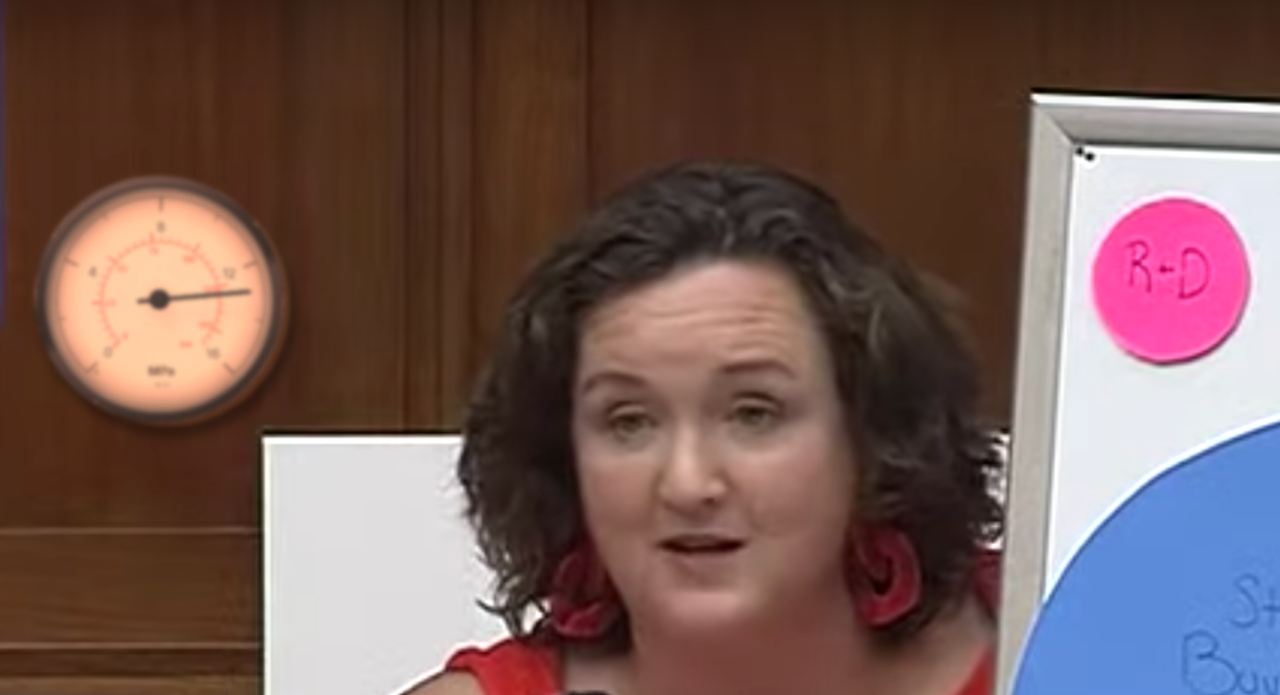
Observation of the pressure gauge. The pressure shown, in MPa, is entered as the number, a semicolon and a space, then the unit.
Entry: 13; MPa
